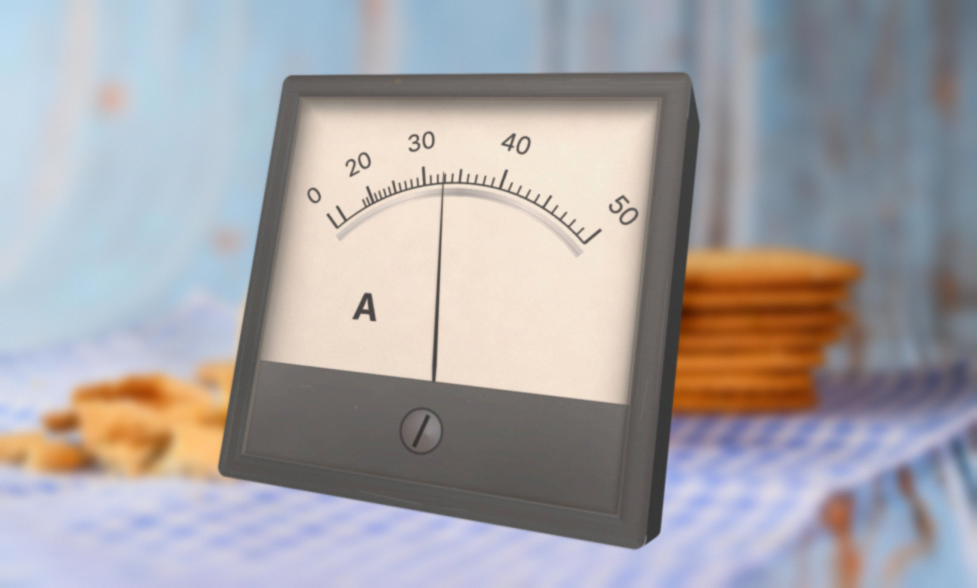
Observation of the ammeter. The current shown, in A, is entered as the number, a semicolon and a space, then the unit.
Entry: 33; A
